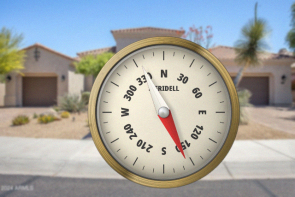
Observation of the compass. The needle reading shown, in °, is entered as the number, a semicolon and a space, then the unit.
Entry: 155; °
